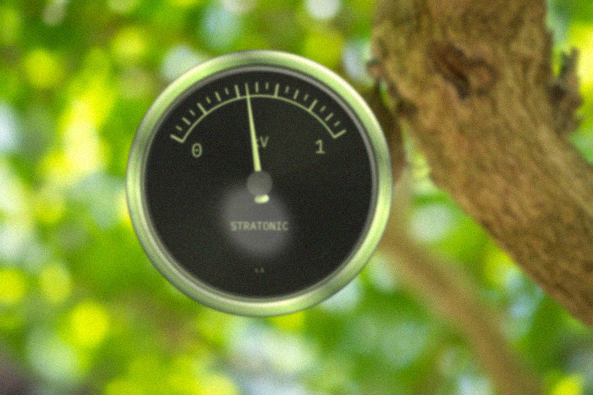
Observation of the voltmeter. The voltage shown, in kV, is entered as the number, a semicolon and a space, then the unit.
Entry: 0.45; kV
